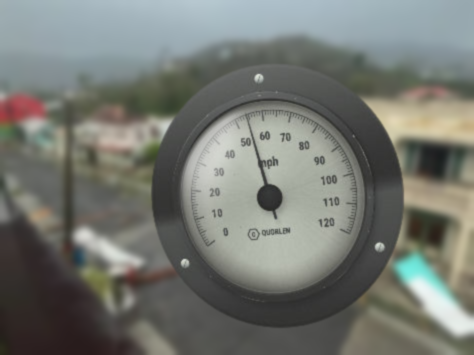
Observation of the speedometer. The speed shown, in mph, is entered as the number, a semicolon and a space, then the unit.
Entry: 55; mph
